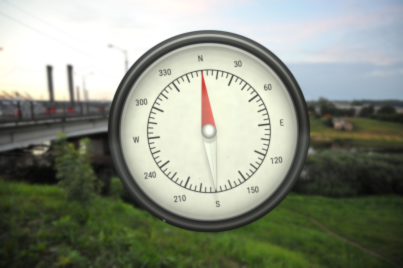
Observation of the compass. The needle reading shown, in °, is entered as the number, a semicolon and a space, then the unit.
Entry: 0; °
